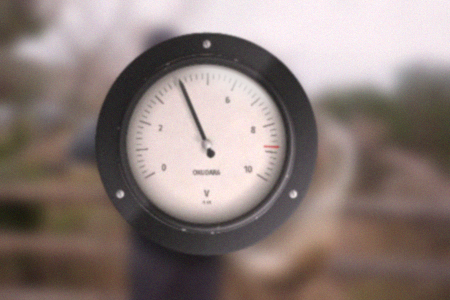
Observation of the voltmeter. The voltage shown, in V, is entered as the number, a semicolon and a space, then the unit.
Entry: 4; V
